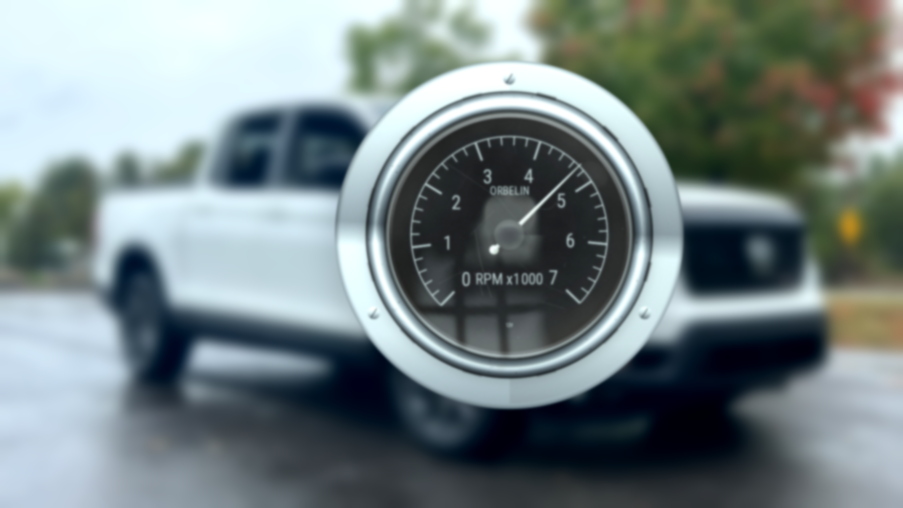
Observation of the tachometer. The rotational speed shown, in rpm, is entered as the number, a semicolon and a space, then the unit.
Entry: 4700; rpm
